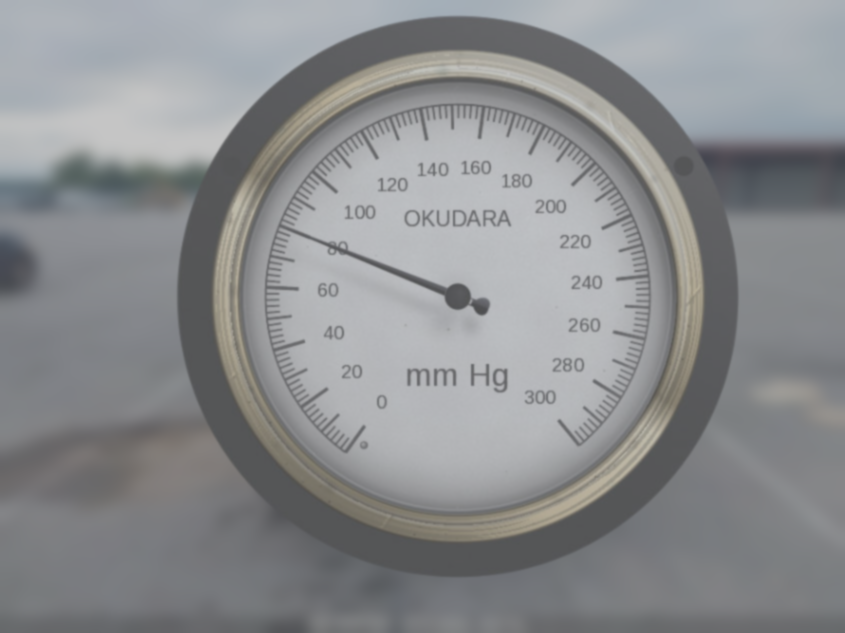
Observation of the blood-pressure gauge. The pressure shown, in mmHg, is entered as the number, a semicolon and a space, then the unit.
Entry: 80; mmHg
